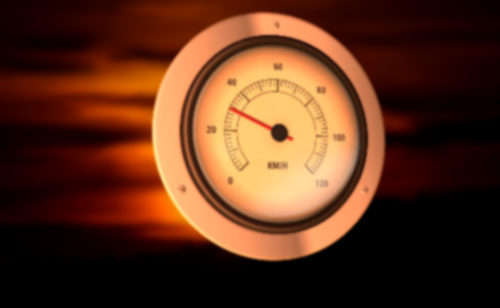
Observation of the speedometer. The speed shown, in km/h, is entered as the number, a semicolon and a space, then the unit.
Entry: 30; km/h
